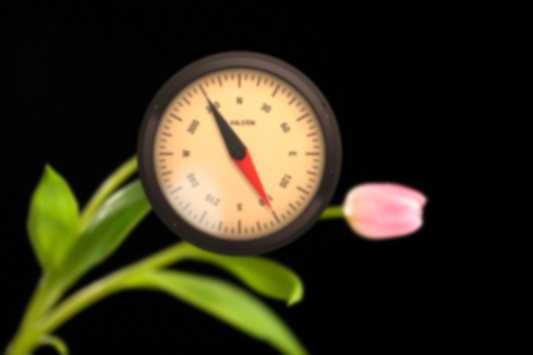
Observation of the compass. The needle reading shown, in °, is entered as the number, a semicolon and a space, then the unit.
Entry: 150; °
